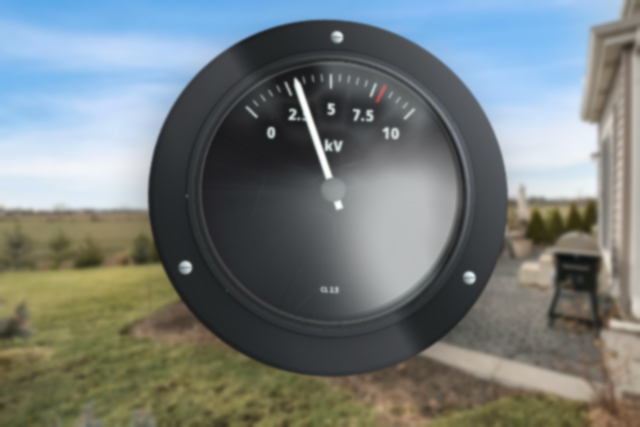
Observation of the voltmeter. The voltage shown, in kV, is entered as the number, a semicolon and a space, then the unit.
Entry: 3; kV
